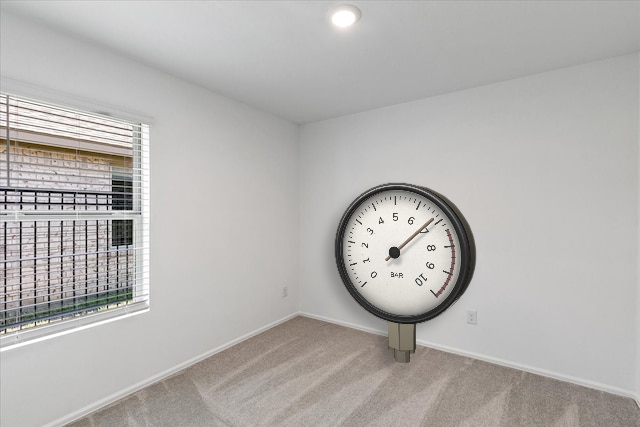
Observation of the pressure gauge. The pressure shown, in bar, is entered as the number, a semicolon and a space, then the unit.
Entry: 6.8; bar
